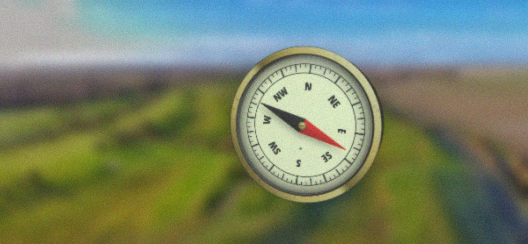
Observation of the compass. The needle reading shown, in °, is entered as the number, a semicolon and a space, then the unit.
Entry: 110; °
